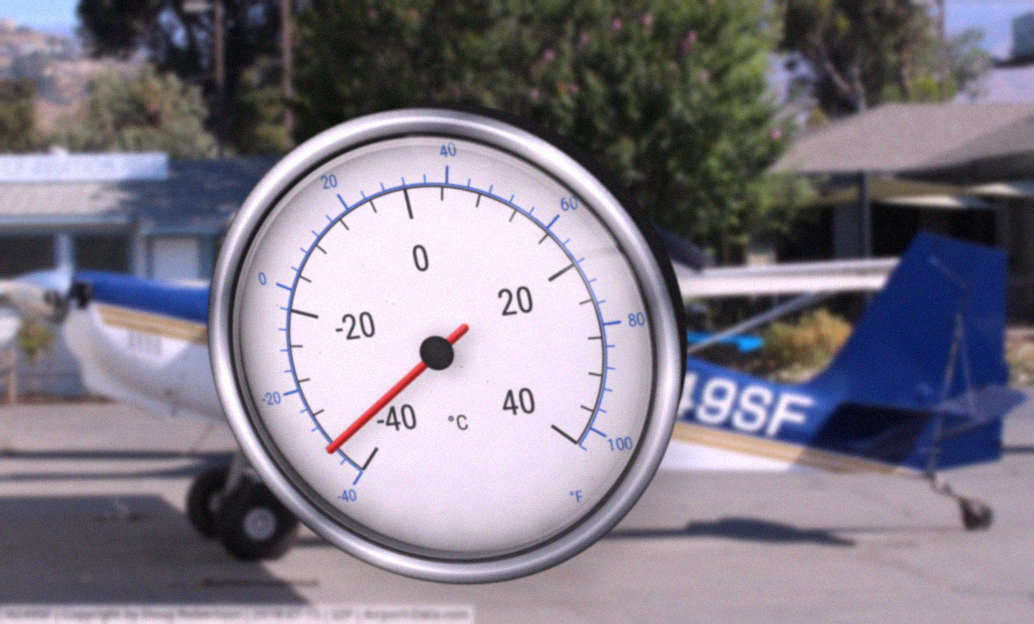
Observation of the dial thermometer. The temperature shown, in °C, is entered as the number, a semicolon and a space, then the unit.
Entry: -36; °C
